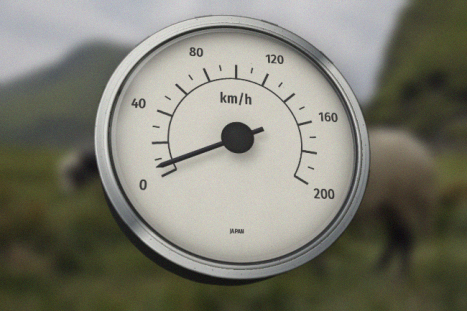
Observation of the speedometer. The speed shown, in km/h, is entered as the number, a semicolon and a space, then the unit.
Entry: 5; km/h
